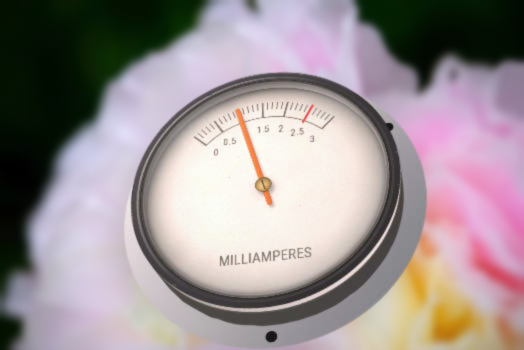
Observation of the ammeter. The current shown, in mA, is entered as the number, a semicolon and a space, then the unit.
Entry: 1; mA
